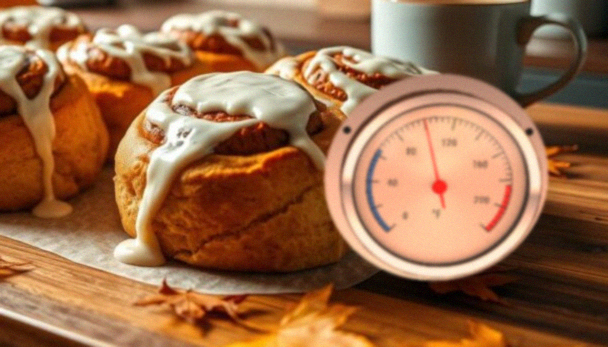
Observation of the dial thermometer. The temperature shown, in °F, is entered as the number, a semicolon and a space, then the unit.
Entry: 100; °F
